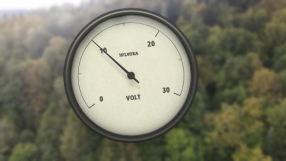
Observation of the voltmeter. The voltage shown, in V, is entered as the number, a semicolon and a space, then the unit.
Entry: 10; V
